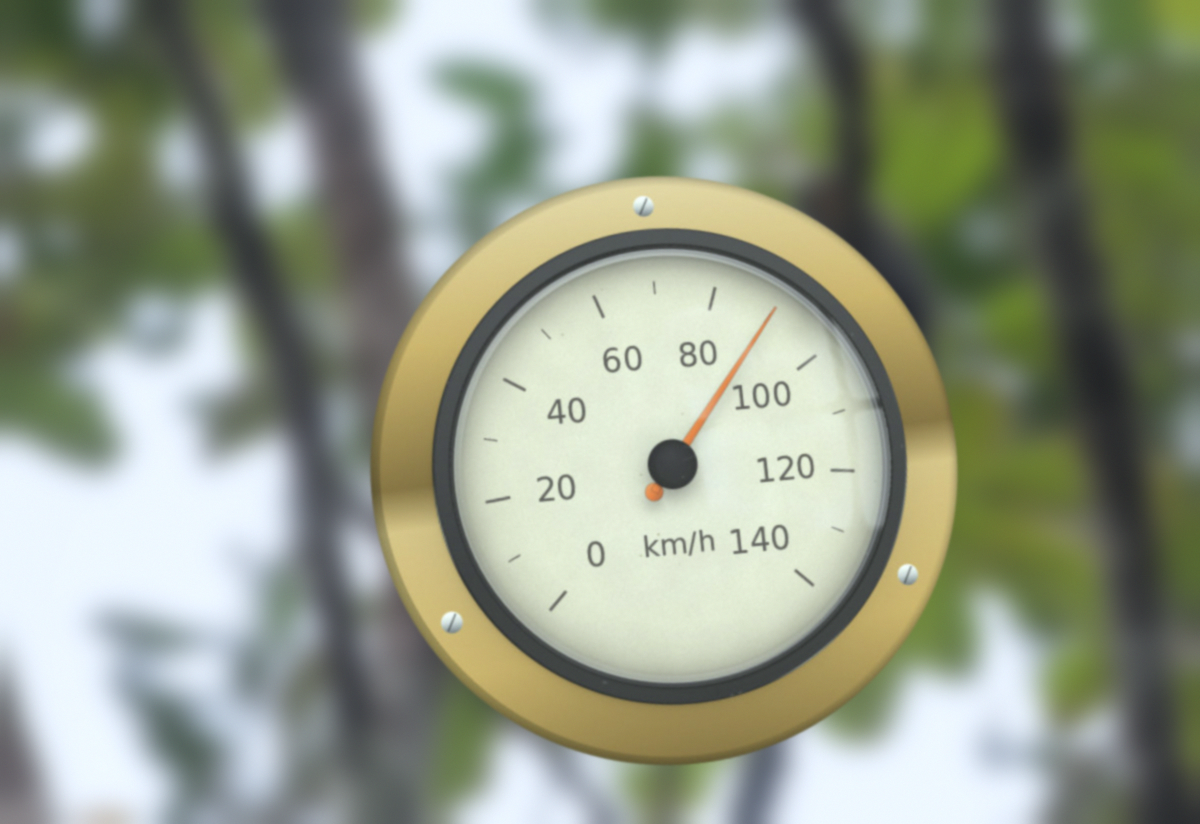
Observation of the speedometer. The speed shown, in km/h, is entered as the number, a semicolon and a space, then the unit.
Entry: 90; km/h
